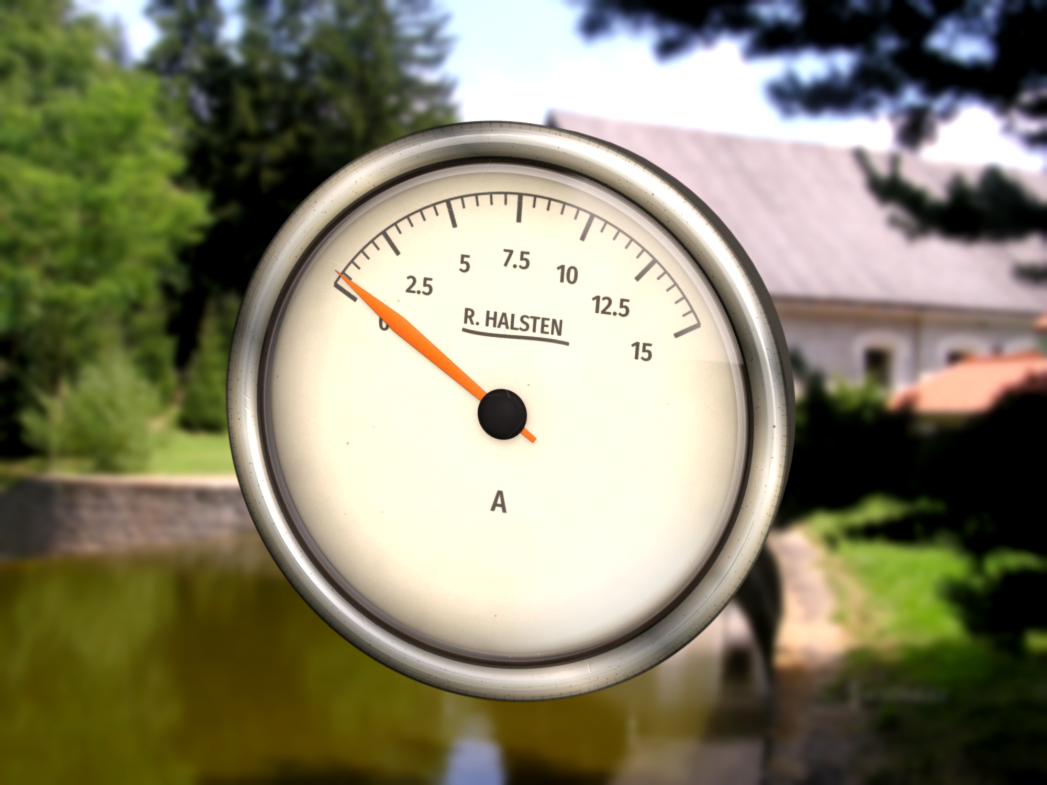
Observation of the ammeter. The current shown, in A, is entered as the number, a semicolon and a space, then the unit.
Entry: 0.5; A
